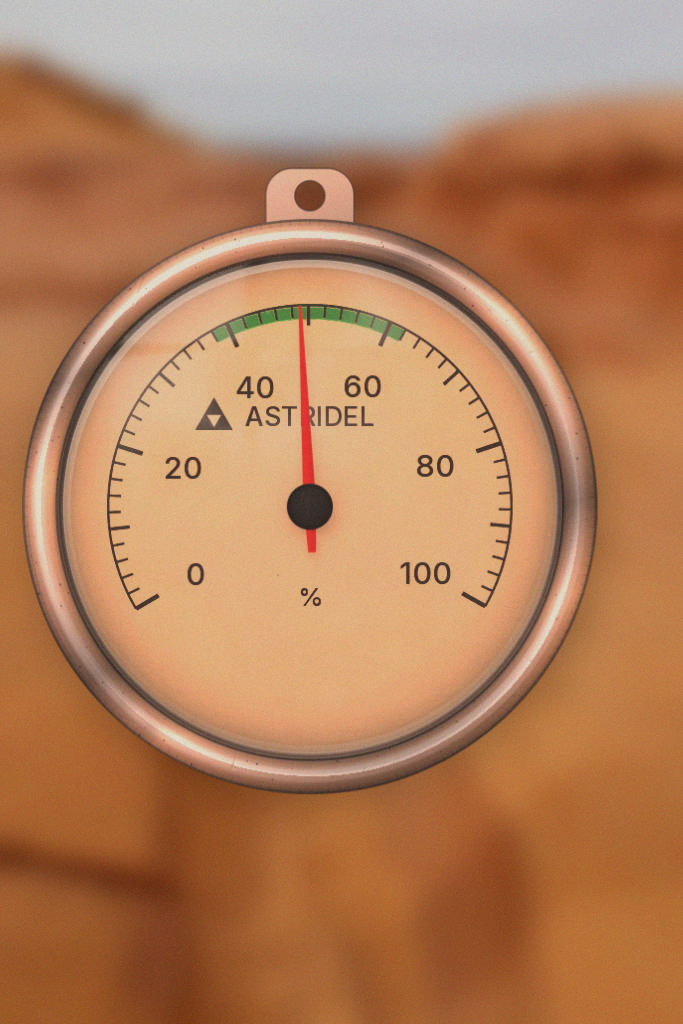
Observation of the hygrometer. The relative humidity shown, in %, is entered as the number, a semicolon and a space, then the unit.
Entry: 49; %
